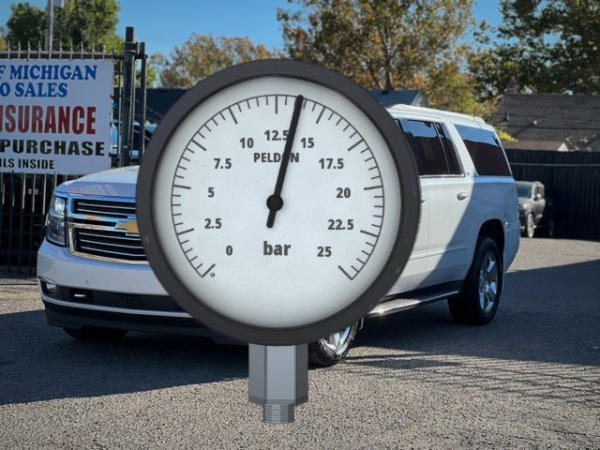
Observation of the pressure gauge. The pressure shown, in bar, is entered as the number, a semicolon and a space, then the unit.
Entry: 13.75; bar
